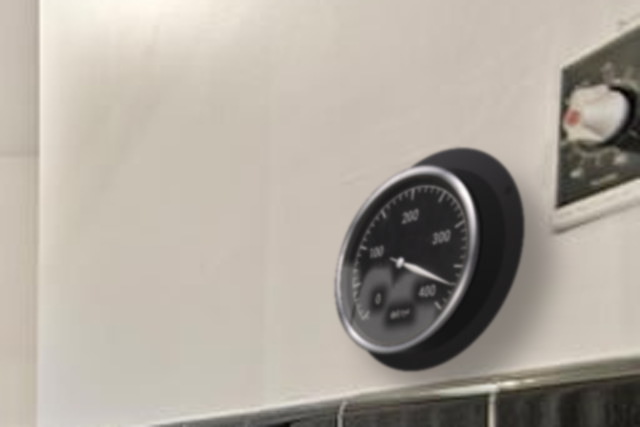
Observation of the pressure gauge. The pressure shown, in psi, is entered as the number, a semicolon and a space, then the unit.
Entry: 370; psi
